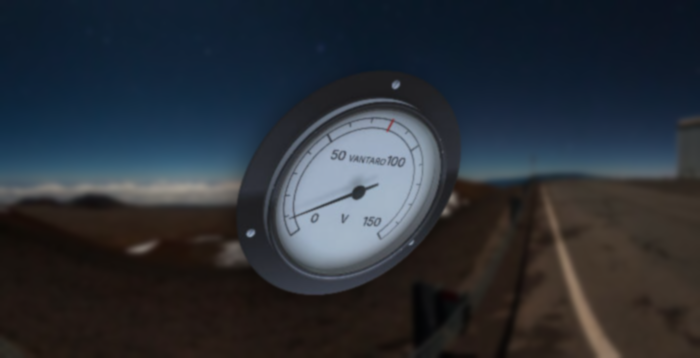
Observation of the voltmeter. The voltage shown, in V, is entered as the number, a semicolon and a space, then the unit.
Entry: 10; V
